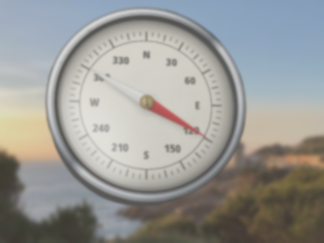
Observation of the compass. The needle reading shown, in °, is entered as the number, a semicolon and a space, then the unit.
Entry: 120; °
